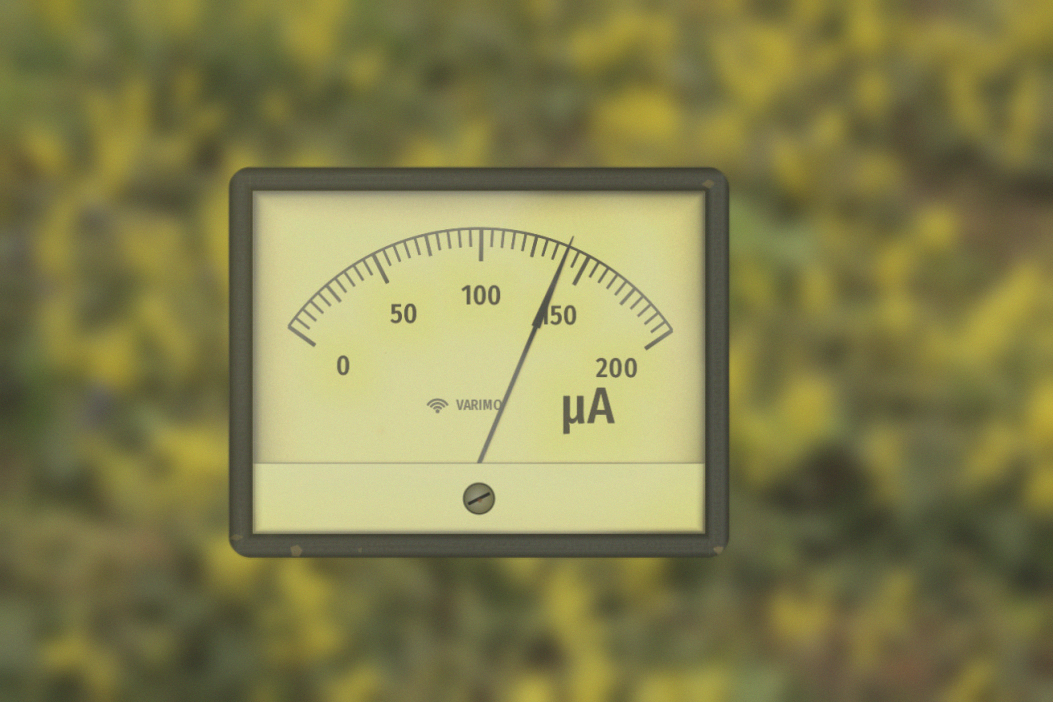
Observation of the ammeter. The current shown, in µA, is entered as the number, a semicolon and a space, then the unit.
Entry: 140; µA
